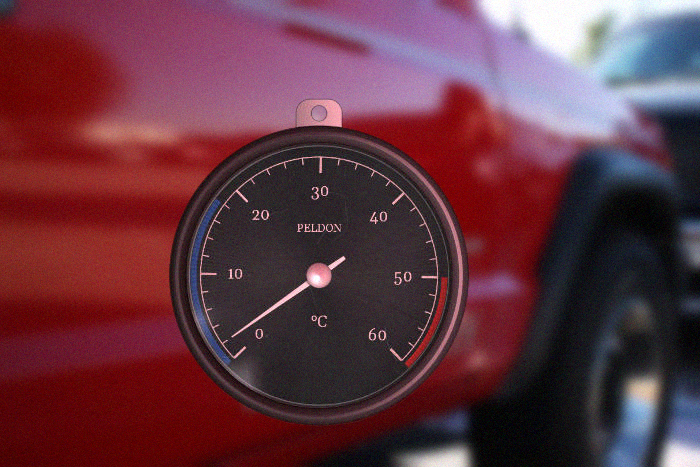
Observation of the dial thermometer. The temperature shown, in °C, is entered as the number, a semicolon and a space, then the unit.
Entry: 2; °C
